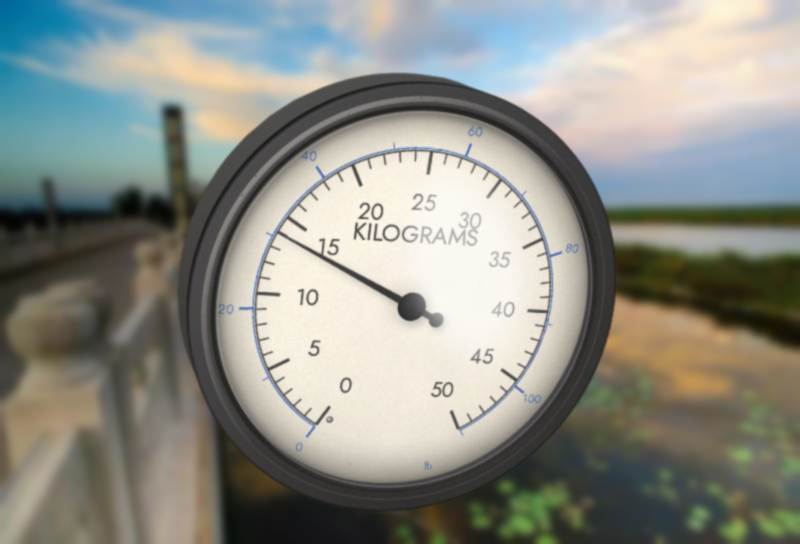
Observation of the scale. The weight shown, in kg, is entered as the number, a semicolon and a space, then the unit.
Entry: 14; kg
